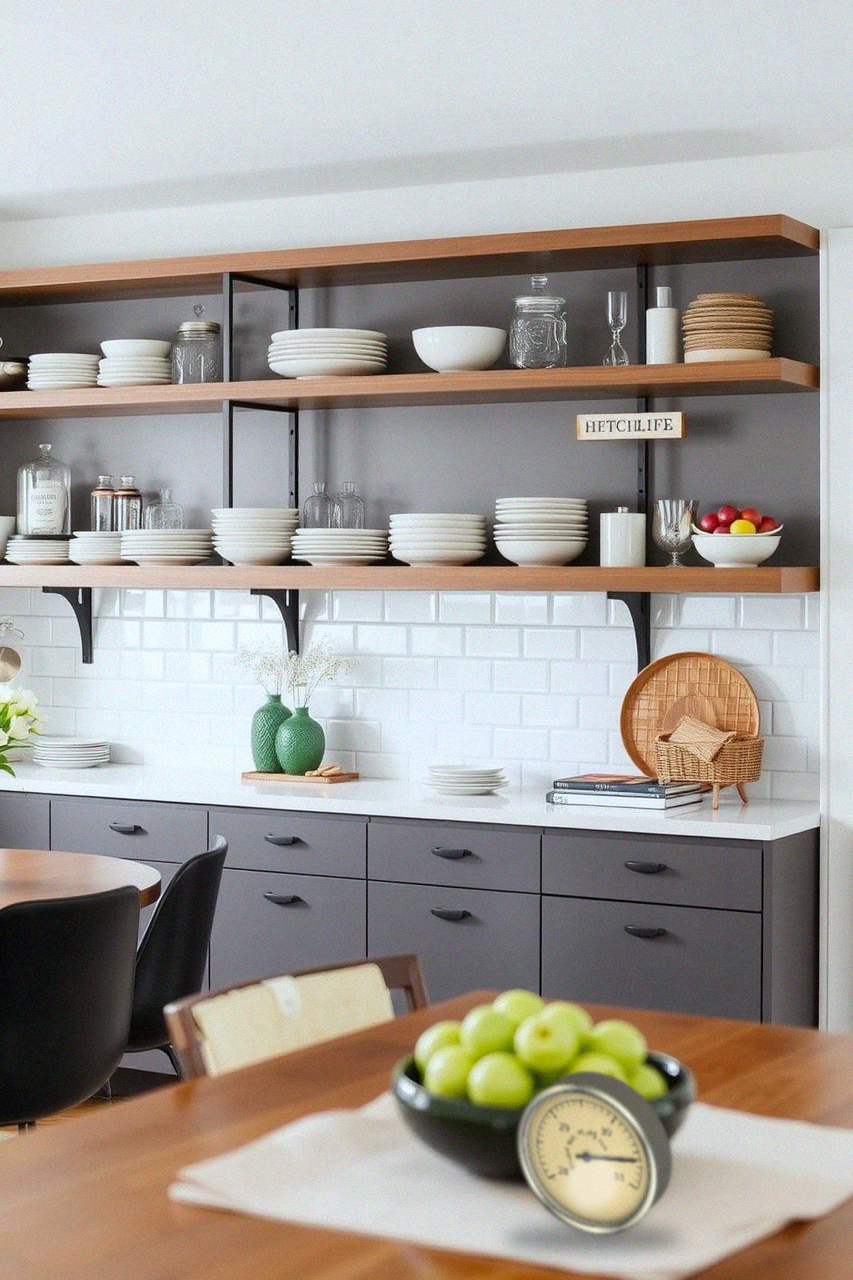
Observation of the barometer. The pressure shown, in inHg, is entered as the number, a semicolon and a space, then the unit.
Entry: 30.6; inHg
